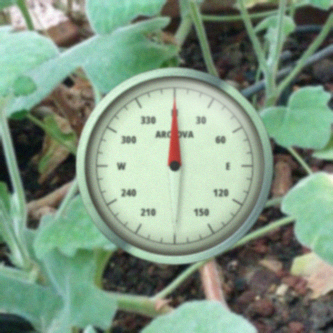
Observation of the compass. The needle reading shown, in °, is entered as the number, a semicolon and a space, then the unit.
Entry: 0; °
